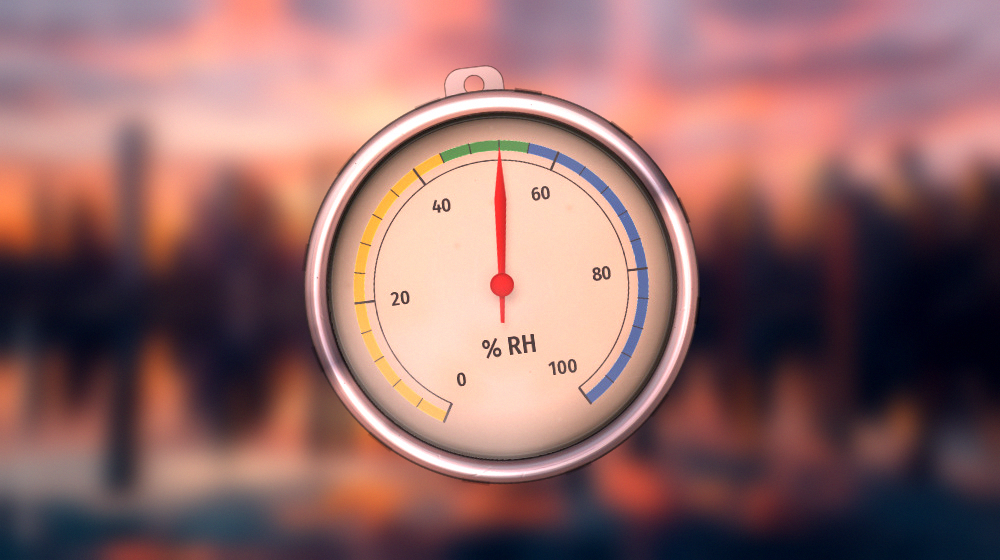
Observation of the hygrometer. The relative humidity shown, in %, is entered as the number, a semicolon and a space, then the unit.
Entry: 52; %
